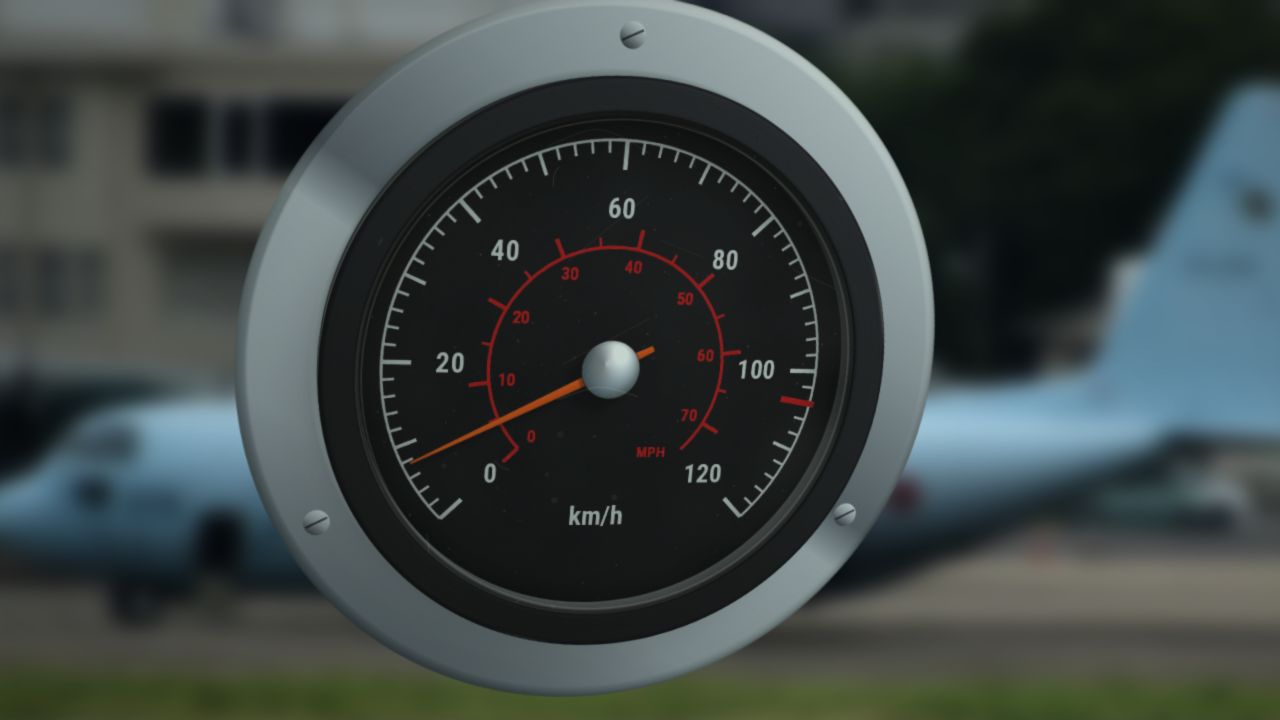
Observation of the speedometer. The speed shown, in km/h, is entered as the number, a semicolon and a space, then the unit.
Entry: 8; km/h
